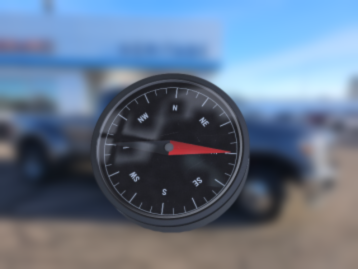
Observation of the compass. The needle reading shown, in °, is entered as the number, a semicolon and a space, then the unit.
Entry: 90; °
